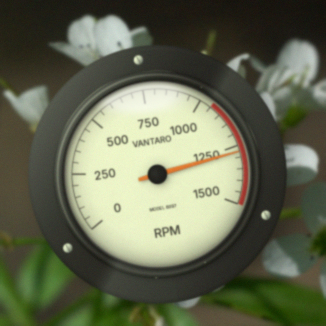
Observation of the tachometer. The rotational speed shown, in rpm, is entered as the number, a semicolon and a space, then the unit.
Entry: 1275; rpm
